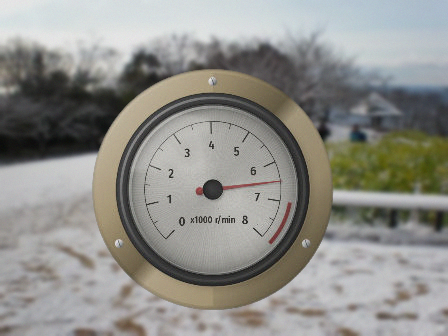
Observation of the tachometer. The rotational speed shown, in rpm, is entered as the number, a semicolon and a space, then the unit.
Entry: 6500; rpm
